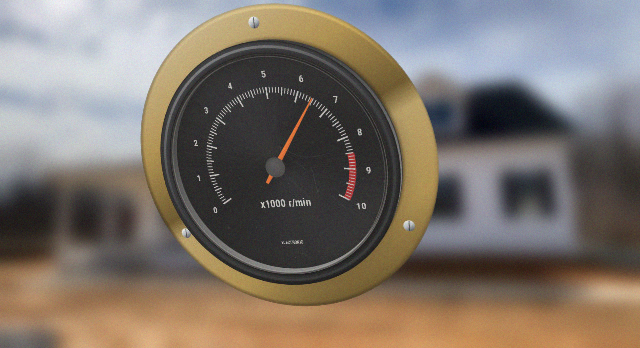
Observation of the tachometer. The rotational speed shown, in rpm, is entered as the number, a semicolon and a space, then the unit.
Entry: 6500; rpm
